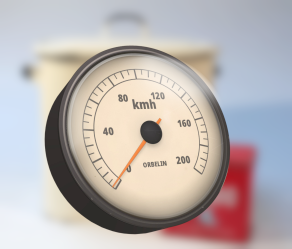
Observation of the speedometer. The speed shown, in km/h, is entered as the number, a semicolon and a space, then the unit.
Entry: 2.5; km/h
